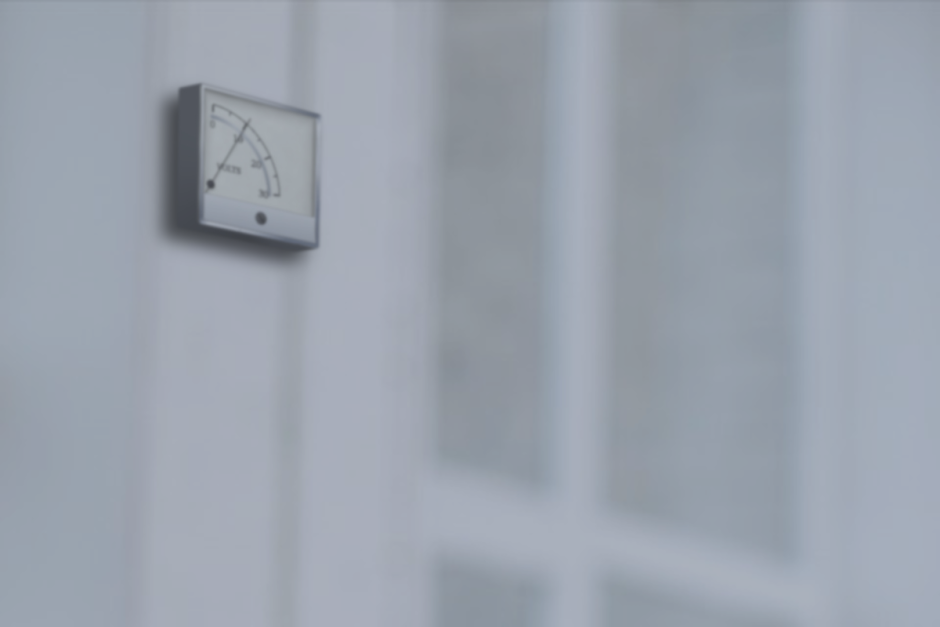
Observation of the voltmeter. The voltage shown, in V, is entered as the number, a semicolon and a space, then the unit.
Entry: 10; V
